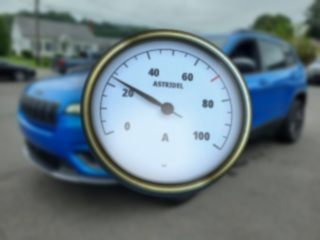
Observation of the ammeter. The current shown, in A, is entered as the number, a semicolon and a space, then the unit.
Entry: 22.5; A
